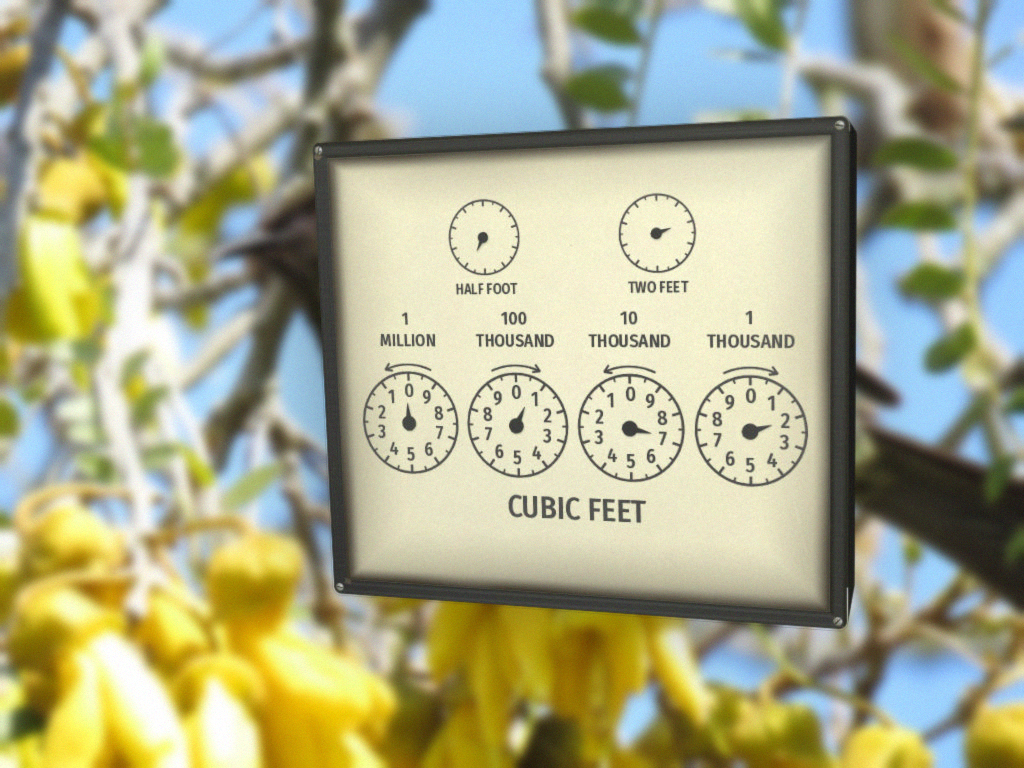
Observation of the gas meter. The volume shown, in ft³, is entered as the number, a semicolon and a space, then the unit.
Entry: 7200; ft³
